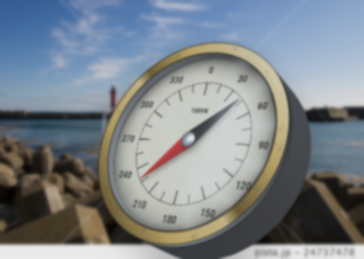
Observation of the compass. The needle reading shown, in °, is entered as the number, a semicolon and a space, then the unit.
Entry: 225; °
